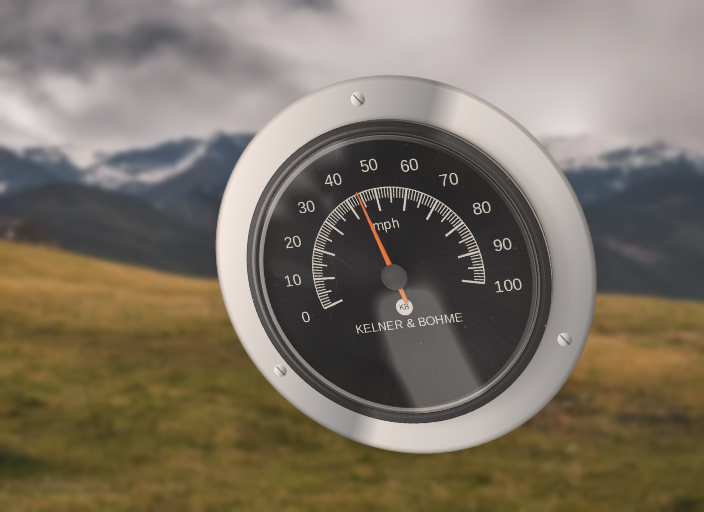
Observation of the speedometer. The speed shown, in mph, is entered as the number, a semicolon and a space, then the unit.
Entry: 45; mph
